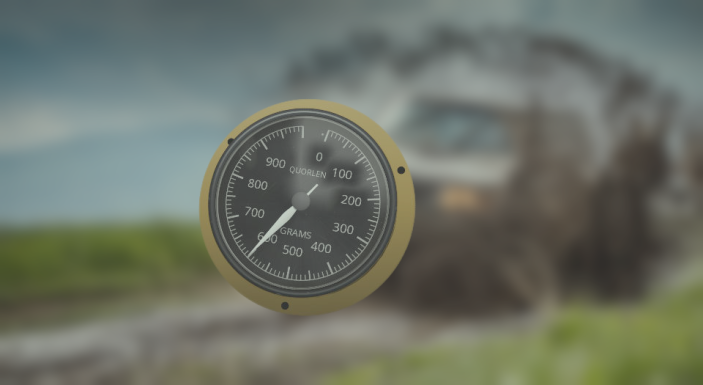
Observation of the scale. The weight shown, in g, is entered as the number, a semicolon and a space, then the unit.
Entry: 600; g
